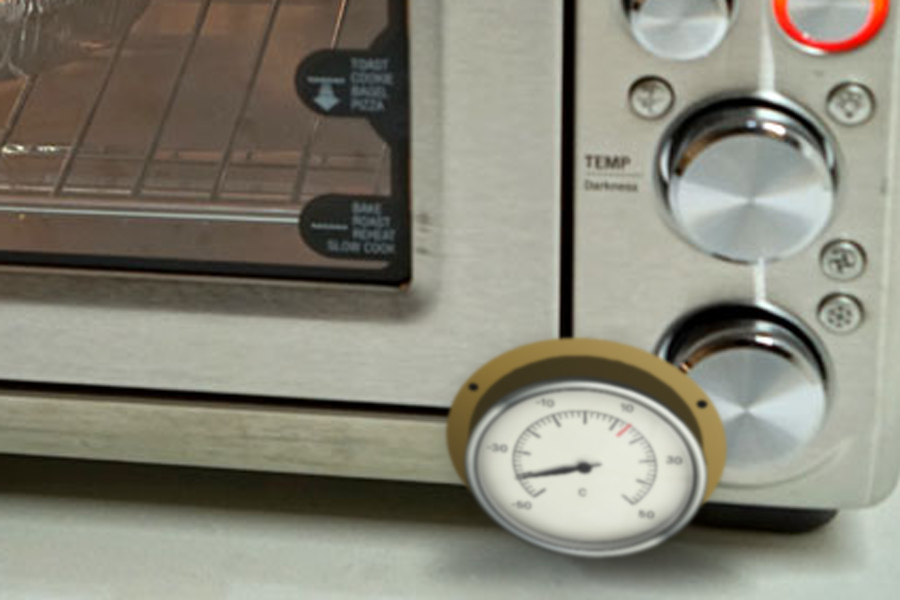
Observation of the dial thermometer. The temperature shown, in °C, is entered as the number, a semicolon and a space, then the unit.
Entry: -40; °C
